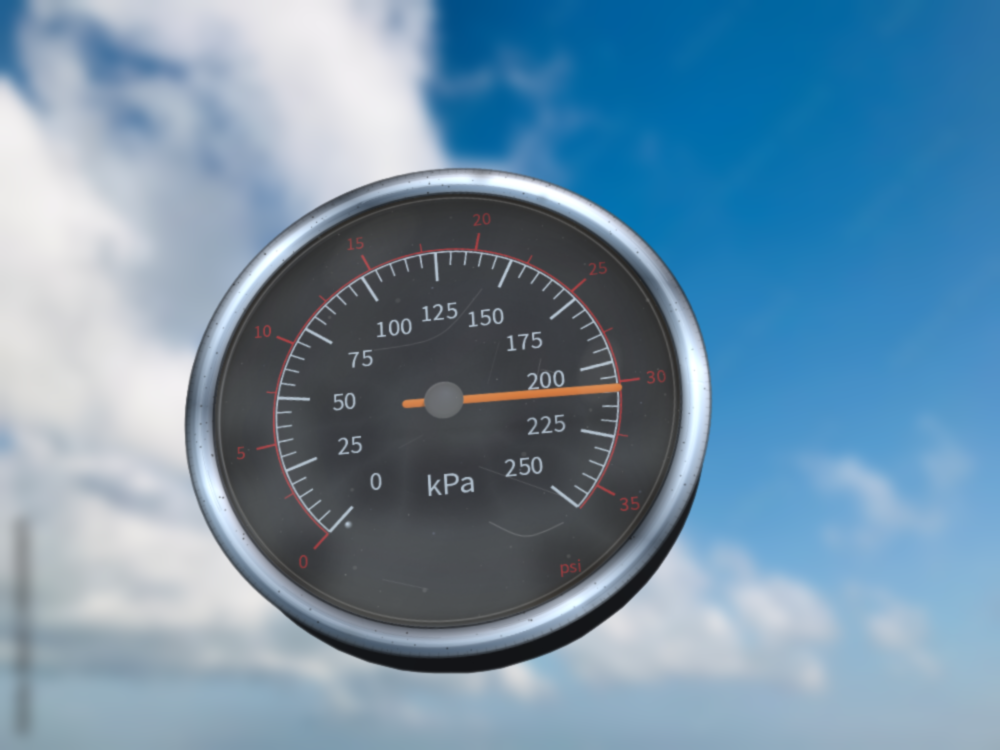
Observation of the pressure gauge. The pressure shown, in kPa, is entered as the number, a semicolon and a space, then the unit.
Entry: 210; kPa
